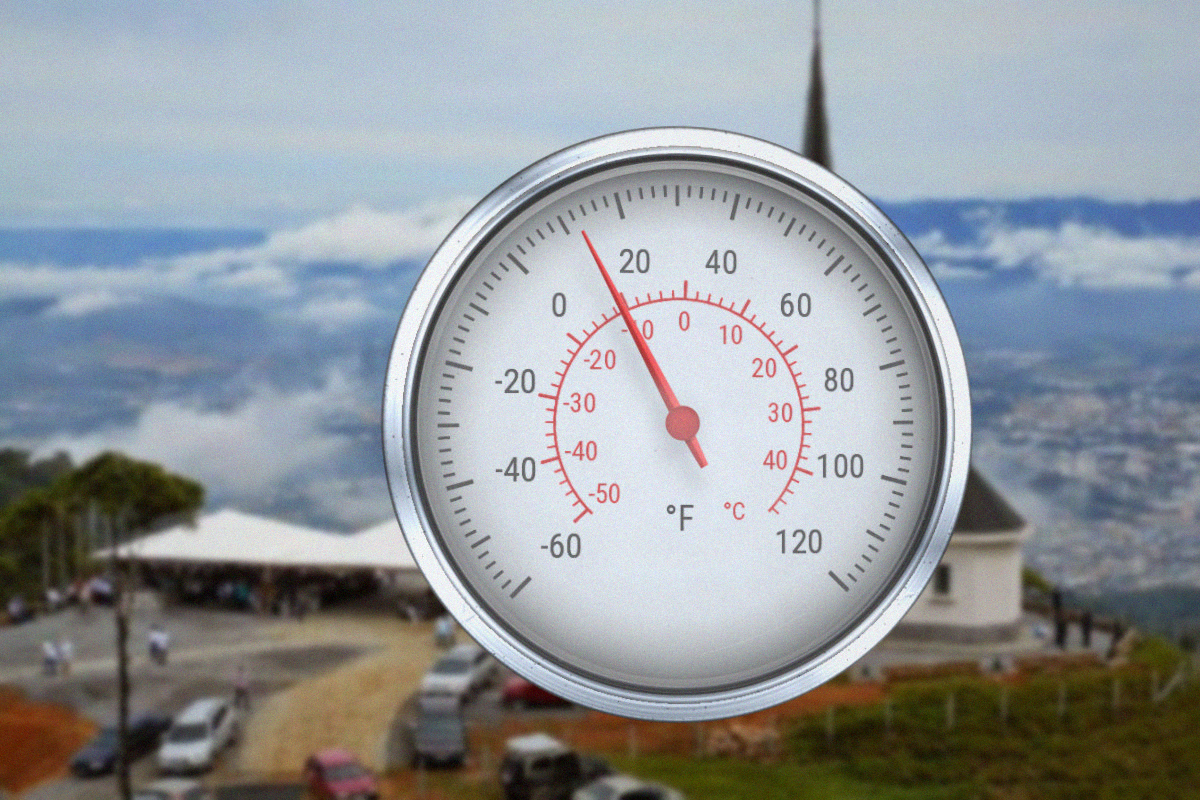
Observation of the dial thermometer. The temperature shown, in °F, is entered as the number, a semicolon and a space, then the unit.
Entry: 12; °F
